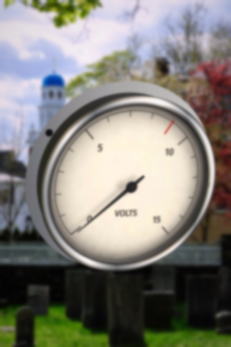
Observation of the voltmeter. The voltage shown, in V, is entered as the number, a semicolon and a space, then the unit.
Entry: 0; V
